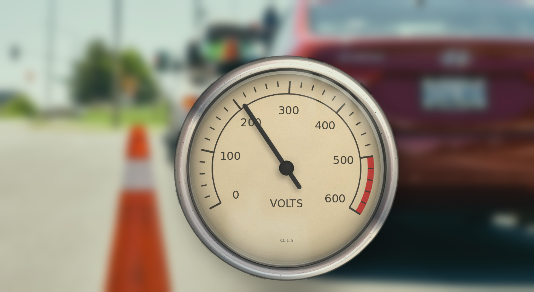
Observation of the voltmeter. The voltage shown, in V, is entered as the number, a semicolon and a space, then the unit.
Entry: 210; V
